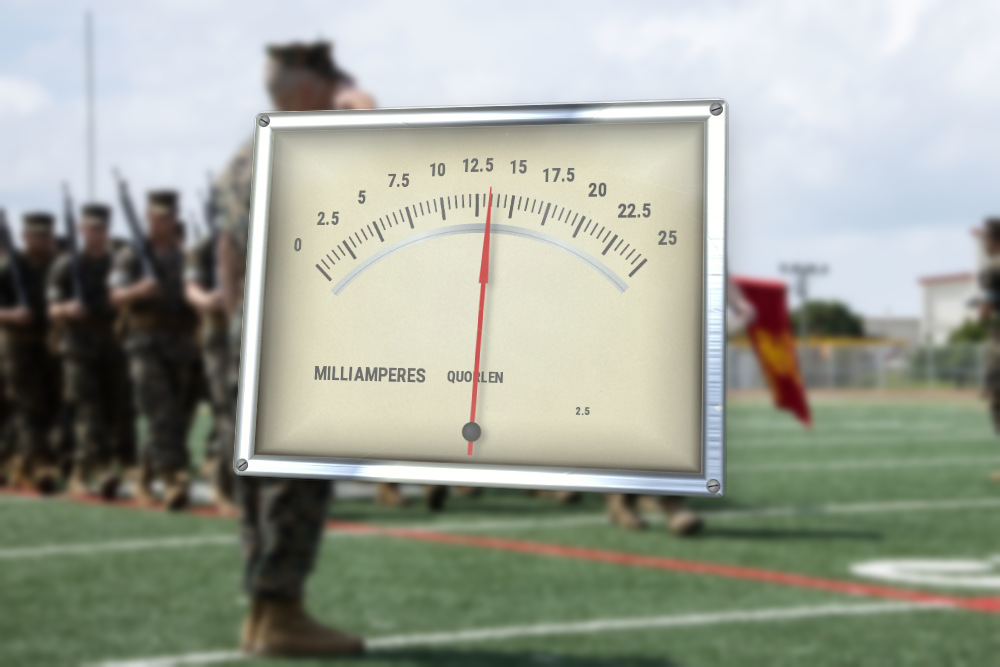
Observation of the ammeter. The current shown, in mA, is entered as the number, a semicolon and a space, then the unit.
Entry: 13.5; mA
